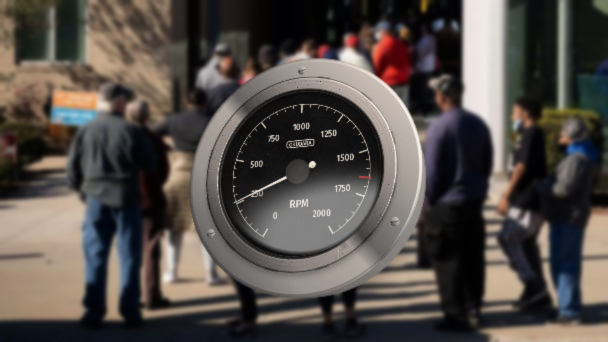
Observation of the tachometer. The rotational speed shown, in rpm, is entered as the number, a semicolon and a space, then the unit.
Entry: 250; rpm
